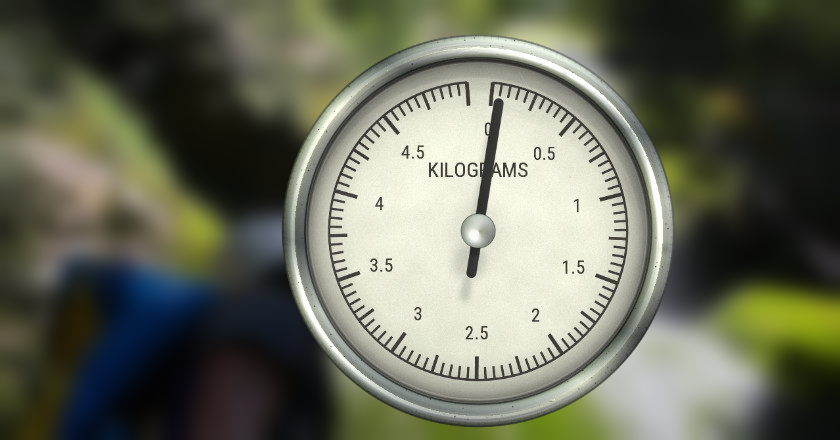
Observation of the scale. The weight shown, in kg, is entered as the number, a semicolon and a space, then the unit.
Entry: 0.05; kg
